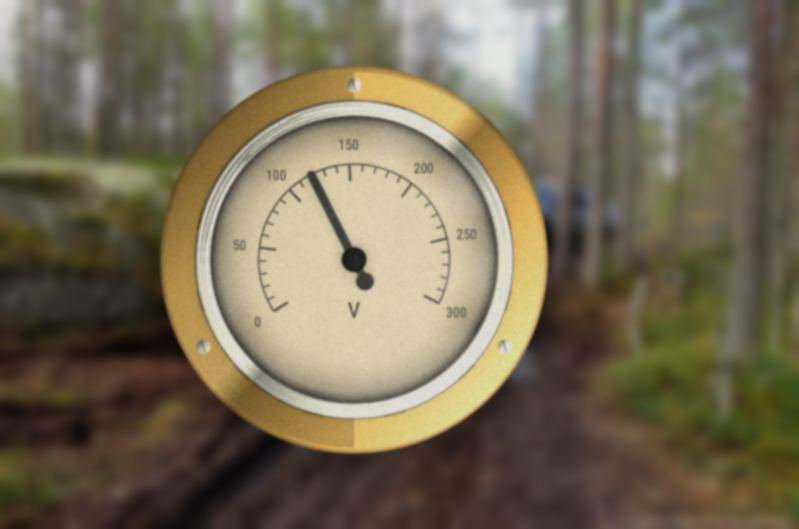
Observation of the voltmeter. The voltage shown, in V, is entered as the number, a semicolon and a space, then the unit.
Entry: 120; V
